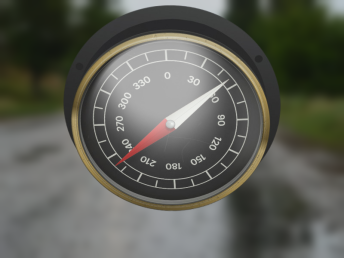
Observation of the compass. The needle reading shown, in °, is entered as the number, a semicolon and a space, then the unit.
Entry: 232.5; °
